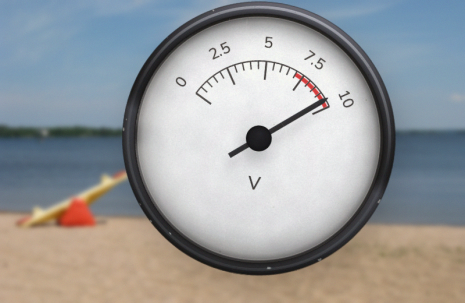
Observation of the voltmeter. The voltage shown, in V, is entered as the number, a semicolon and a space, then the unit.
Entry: 9.5; V
